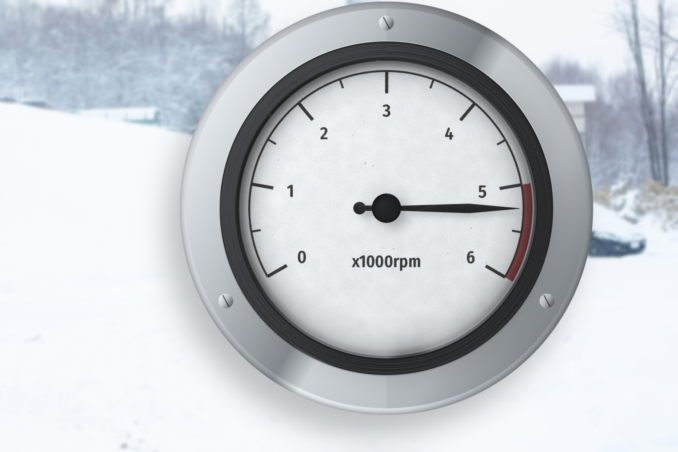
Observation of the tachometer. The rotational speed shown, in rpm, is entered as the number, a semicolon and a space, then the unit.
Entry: 5250; rpm
